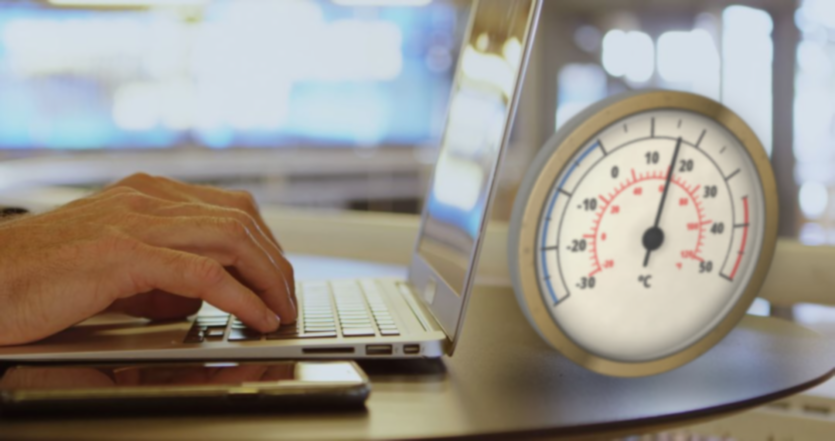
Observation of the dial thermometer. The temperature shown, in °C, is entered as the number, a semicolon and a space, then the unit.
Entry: 15; °C
